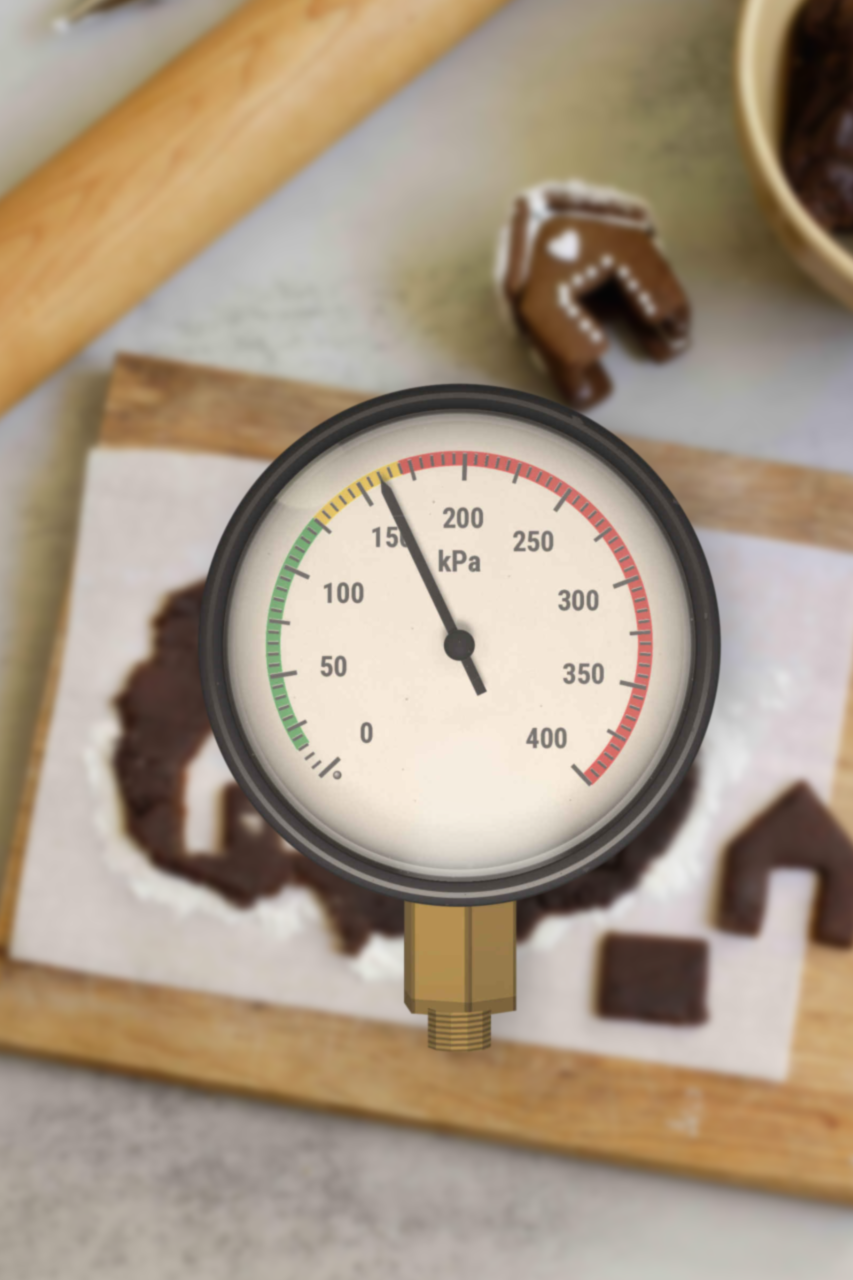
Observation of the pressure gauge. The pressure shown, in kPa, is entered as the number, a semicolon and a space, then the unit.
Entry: 160; kPa
